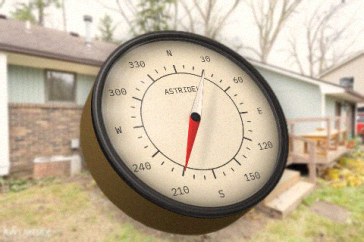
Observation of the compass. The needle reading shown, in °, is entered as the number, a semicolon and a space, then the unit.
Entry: 210; °
